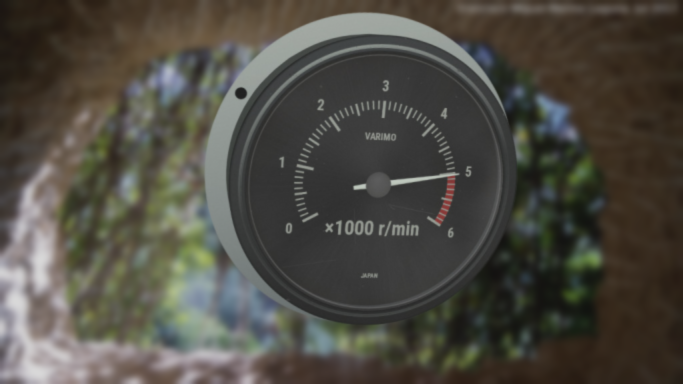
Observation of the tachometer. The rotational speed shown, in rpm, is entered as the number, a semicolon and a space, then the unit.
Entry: 5000; rpm
